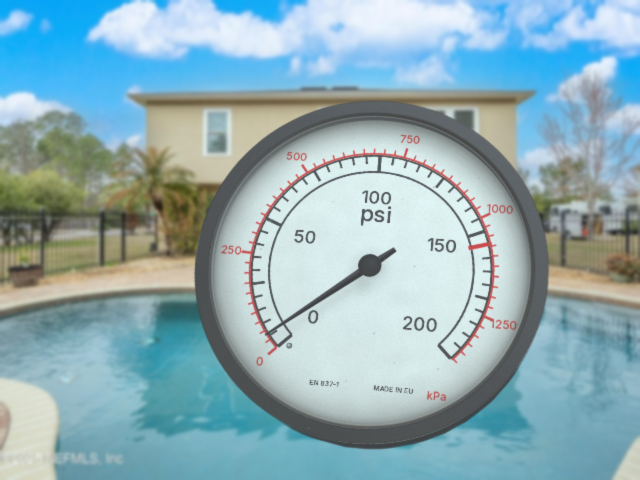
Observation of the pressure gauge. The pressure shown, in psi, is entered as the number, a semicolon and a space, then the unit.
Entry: 5; psi
